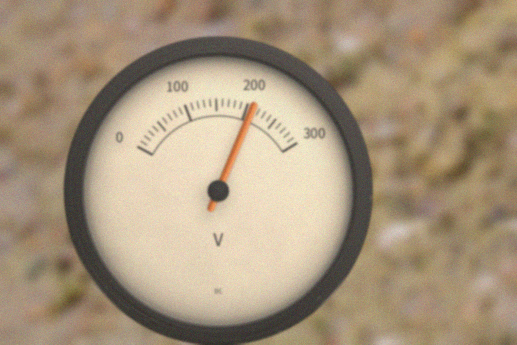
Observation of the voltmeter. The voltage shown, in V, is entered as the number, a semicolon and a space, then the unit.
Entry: 210; V
